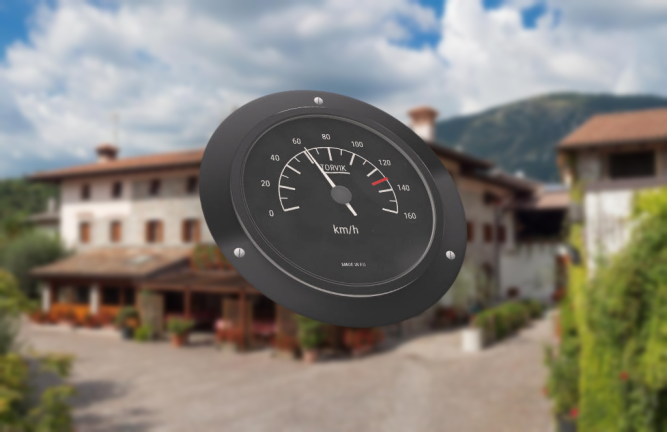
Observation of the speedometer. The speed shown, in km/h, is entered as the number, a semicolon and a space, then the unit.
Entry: 60; km/h
